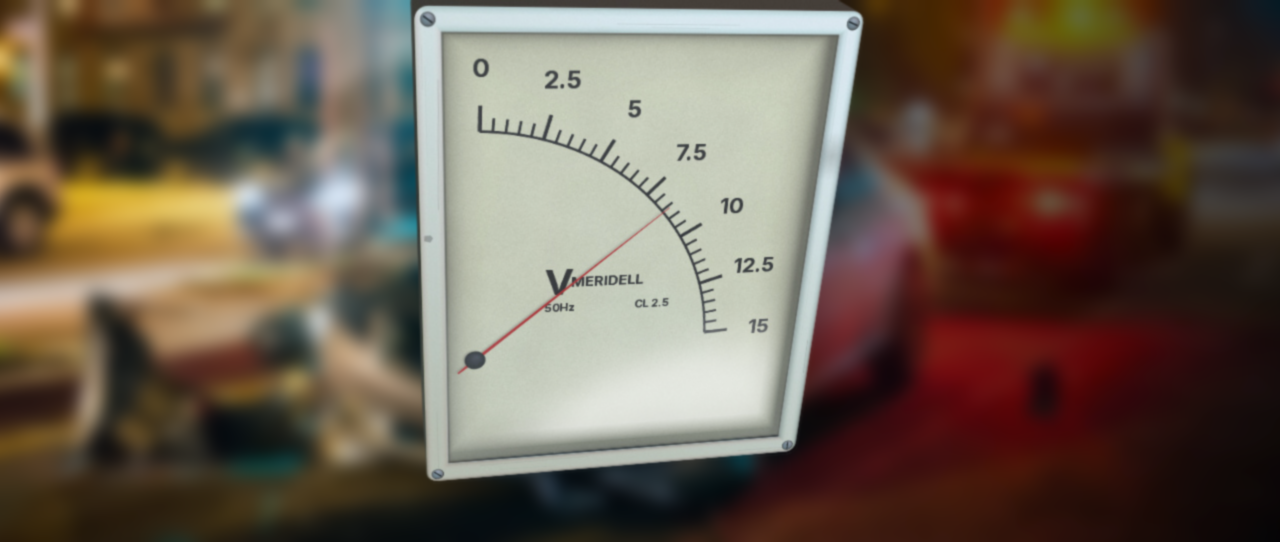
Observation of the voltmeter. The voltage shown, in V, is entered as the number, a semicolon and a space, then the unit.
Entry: 8.5; V
